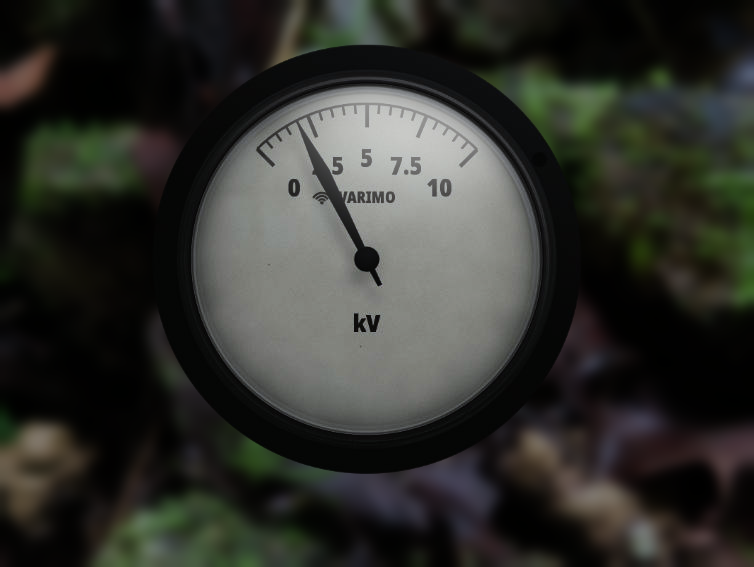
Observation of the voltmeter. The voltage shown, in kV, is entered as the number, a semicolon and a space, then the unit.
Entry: 2; kV
